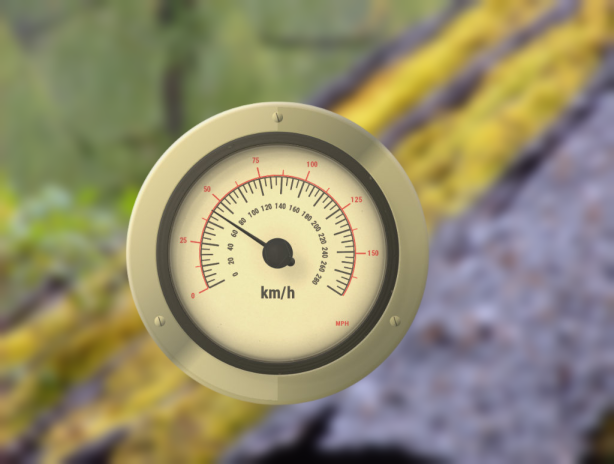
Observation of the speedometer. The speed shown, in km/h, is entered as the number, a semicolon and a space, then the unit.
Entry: 70; km/h
